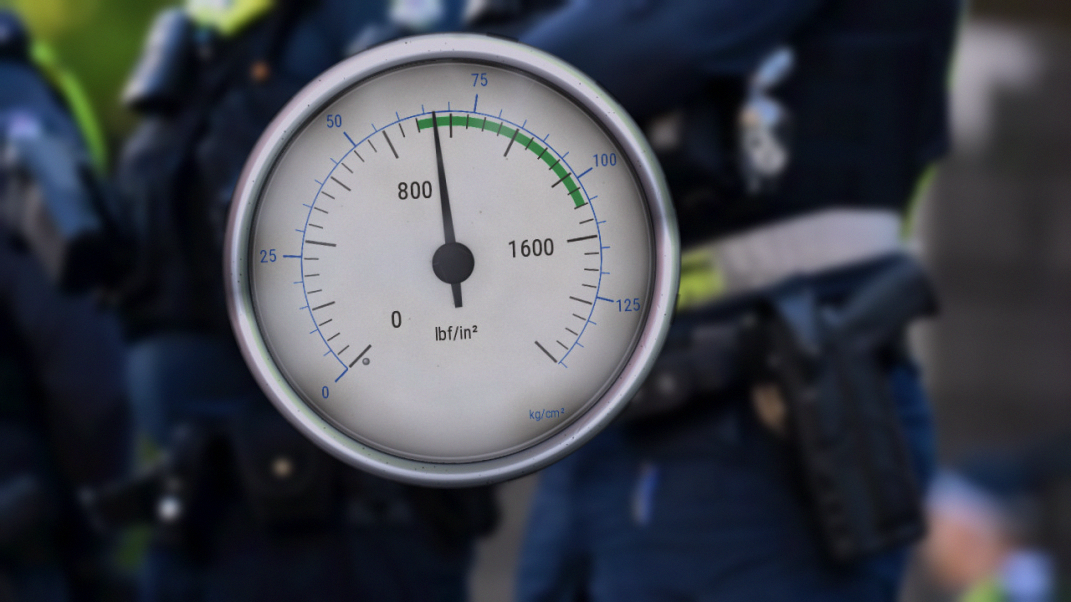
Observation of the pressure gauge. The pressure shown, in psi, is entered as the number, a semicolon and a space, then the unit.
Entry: 950; psi
